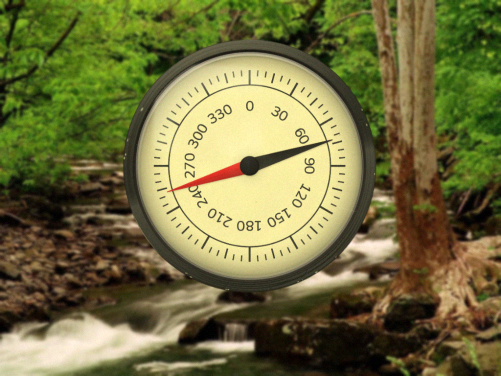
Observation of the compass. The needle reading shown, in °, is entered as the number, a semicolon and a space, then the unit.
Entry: 252.5; °
